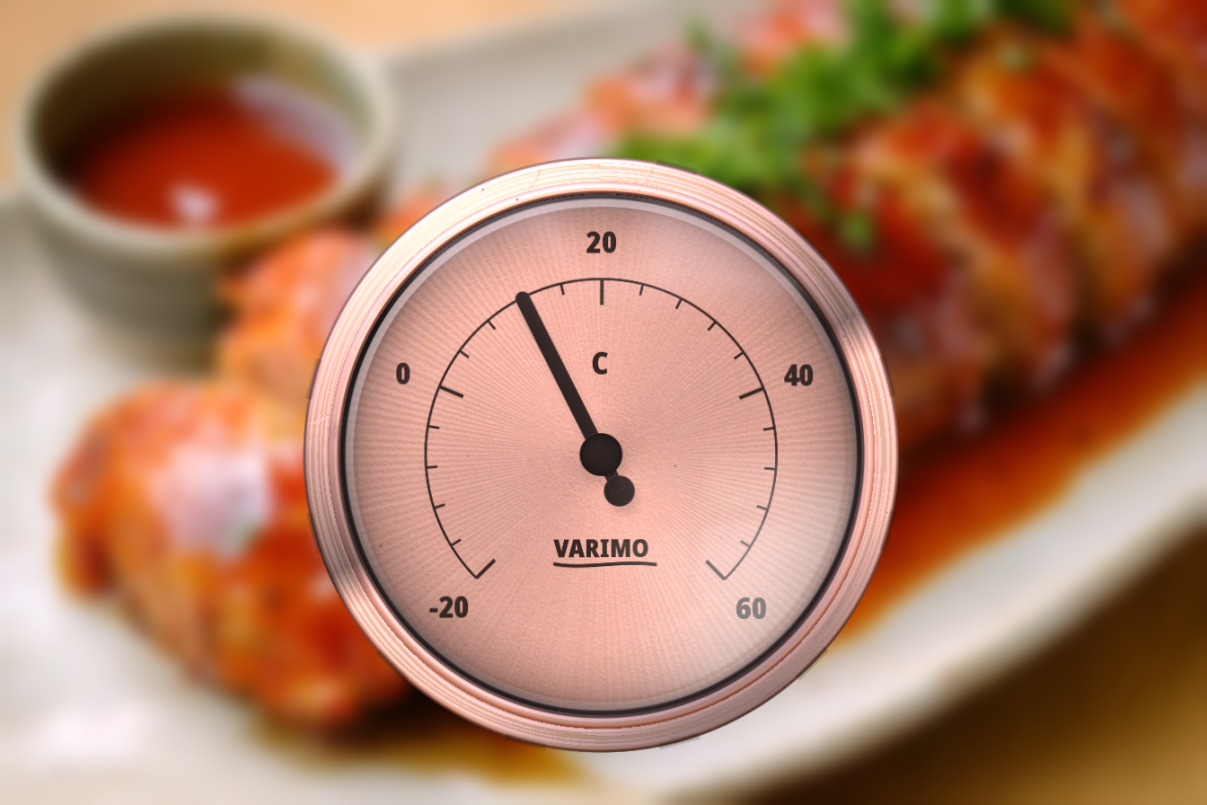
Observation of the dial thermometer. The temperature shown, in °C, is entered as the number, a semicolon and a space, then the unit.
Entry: 12; °C
